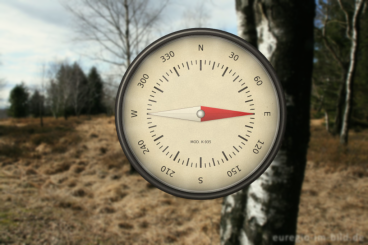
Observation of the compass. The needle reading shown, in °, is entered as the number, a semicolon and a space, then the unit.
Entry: 90; °
